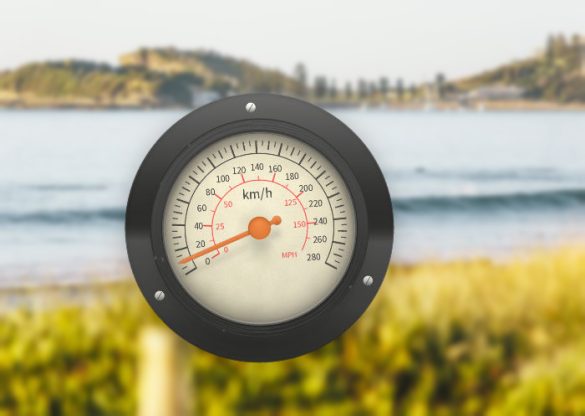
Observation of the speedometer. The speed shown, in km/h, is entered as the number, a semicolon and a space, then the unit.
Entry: 10; km/h
